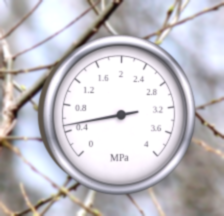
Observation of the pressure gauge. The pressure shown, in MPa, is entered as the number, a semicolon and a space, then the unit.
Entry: 0.5; MPa
